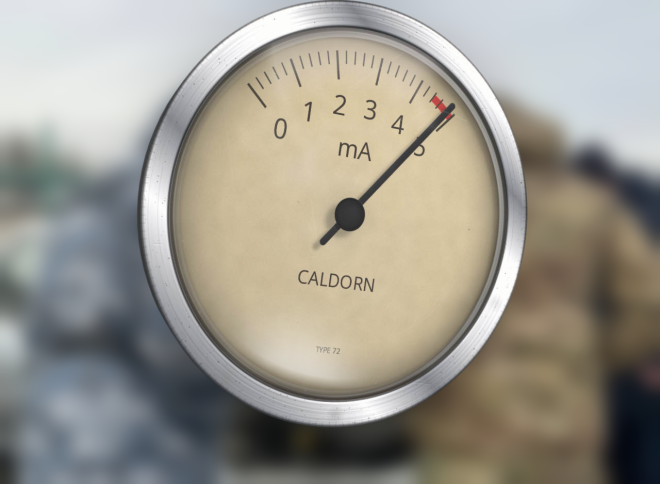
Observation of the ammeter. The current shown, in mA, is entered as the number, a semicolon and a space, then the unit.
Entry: 4.8; mA
